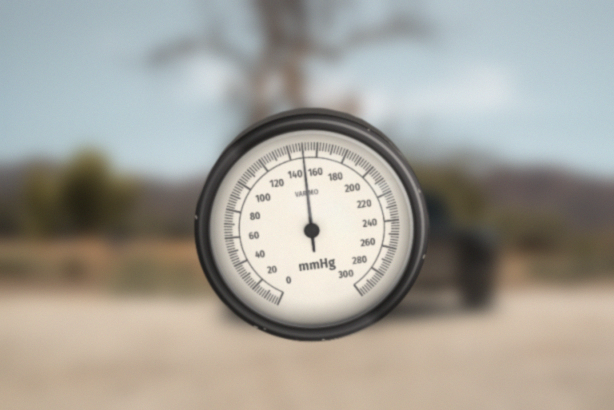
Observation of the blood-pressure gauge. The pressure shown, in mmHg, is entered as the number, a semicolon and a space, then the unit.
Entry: 150; mmHg
